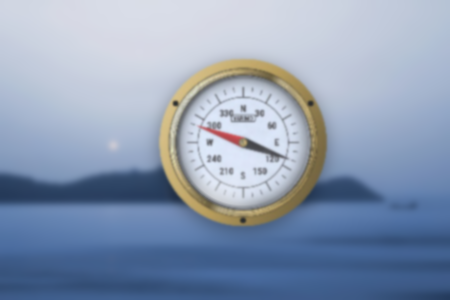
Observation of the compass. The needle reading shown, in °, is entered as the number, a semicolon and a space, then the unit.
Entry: 290; °
